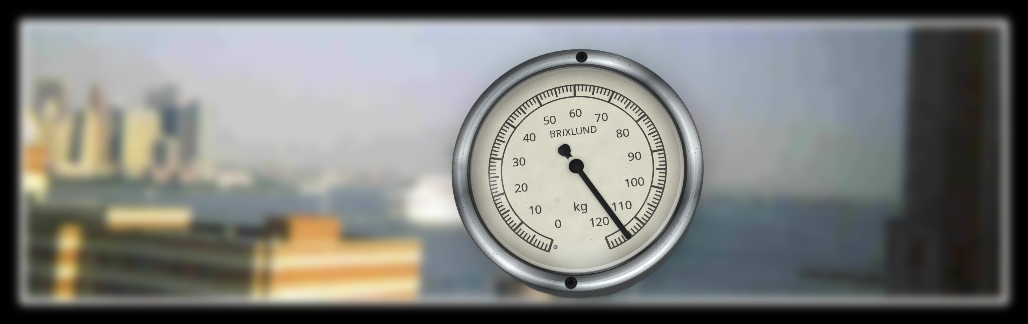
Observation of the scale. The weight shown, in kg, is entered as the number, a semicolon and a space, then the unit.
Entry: 115; kg
